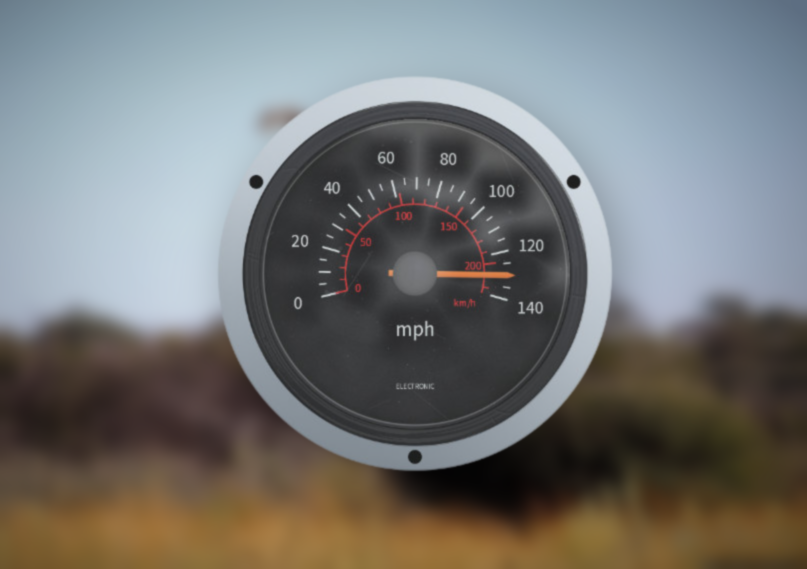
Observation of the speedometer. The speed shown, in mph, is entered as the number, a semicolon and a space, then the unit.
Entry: 130; mph
